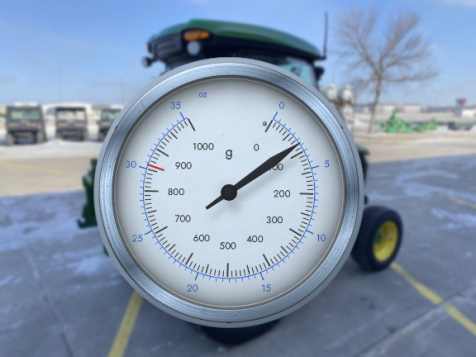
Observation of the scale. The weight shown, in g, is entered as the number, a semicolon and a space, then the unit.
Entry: 80; g
